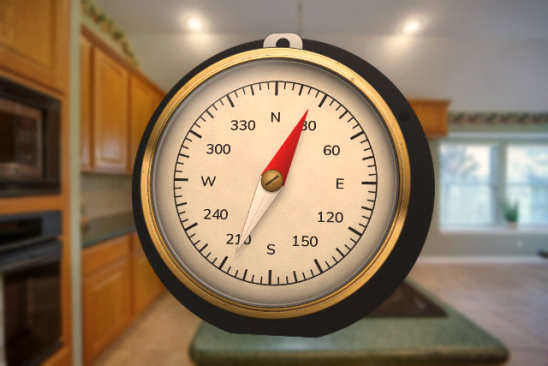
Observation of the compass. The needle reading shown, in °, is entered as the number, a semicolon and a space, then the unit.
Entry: 25; °
